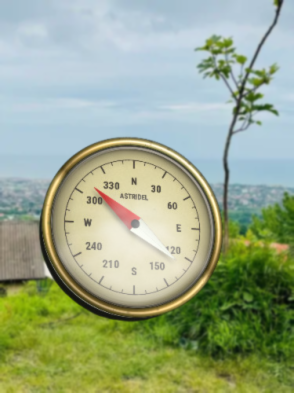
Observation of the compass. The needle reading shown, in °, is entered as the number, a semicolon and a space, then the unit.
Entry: 310; °
